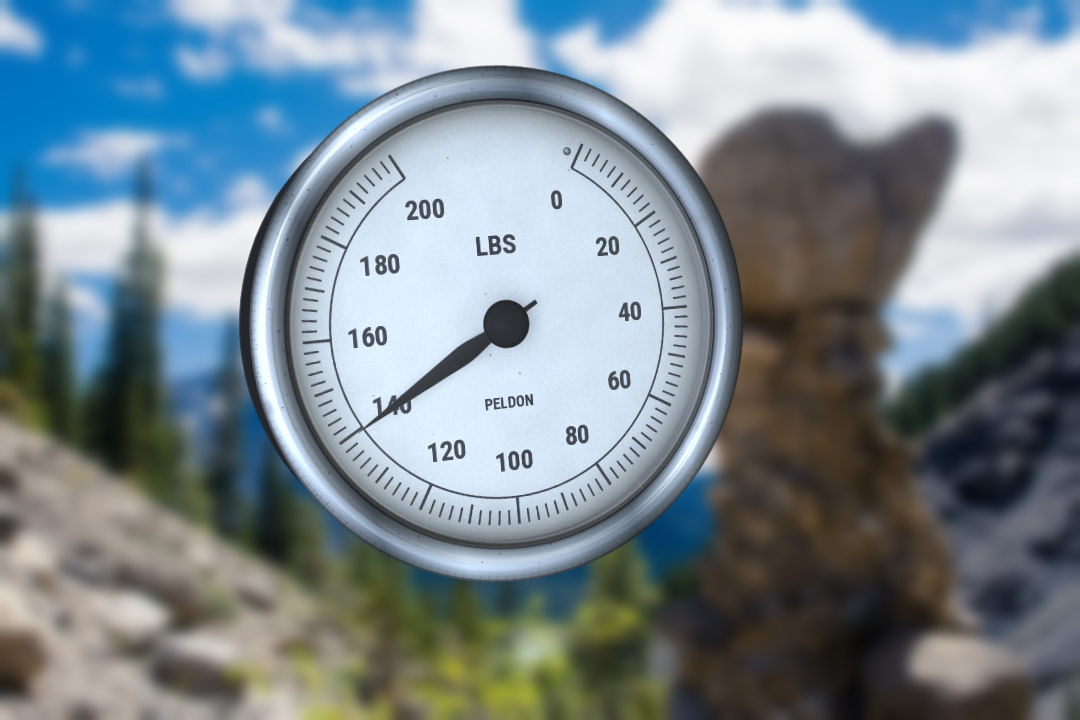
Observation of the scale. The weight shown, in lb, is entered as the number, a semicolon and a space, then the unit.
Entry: 140; lb
